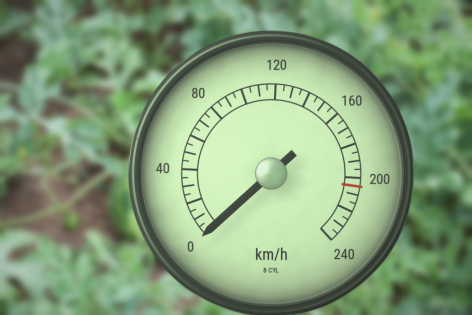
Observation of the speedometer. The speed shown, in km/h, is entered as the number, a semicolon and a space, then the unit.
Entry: 0; km/h
